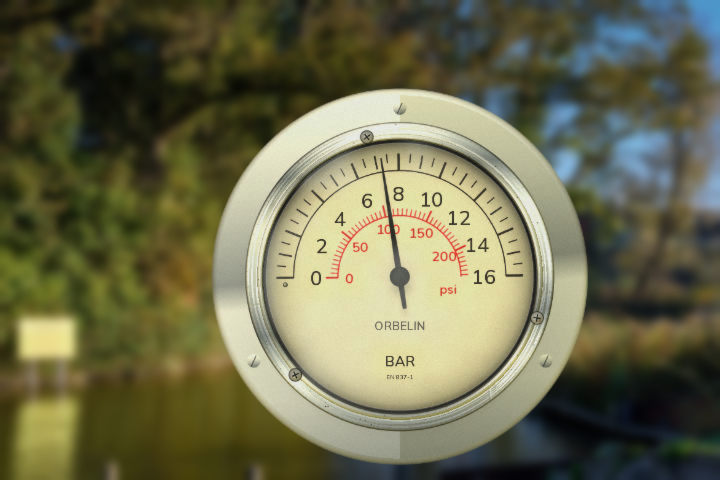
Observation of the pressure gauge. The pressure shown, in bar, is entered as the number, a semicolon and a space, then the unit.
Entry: 7.25; bar
